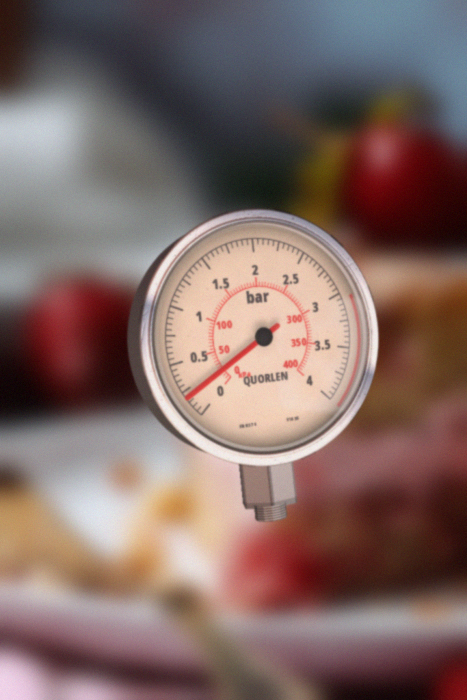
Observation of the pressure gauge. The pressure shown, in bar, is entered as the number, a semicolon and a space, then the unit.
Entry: 0.2; bar
